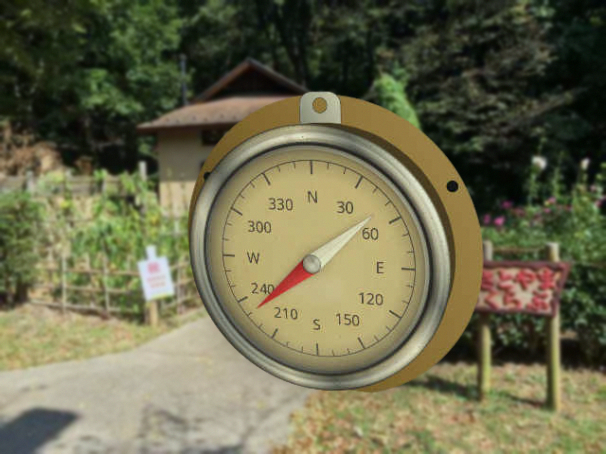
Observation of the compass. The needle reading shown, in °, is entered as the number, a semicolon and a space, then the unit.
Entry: 230; °
